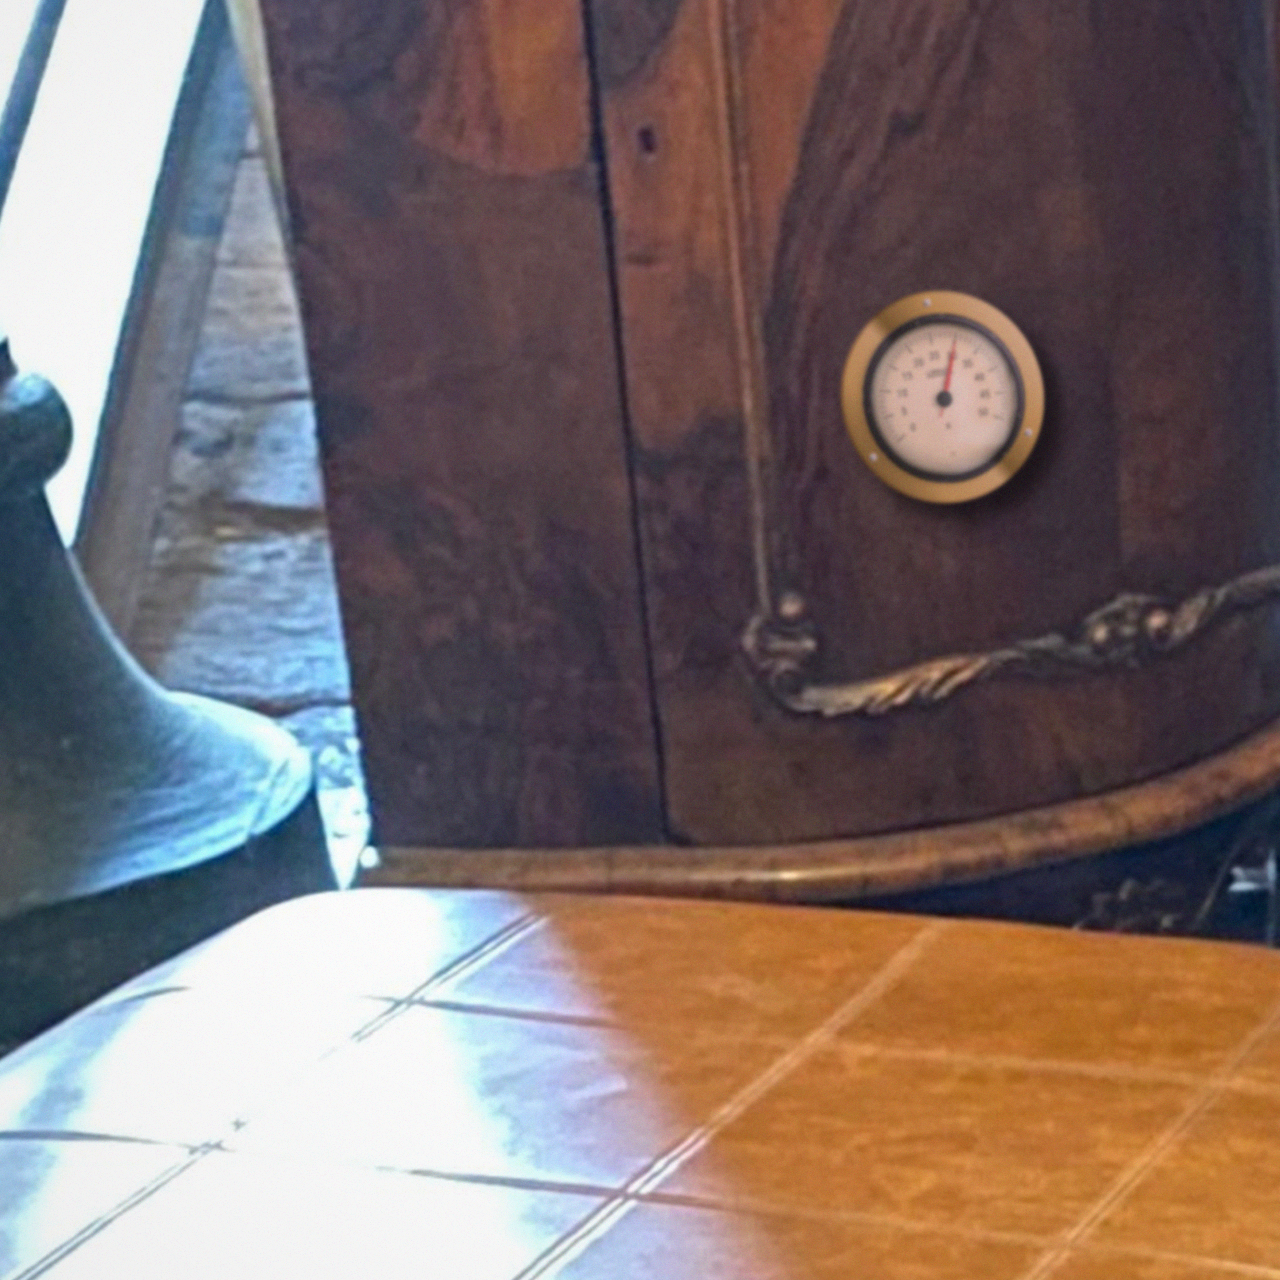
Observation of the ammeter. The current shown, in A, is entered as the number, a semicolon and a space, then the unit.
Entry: 30; A
